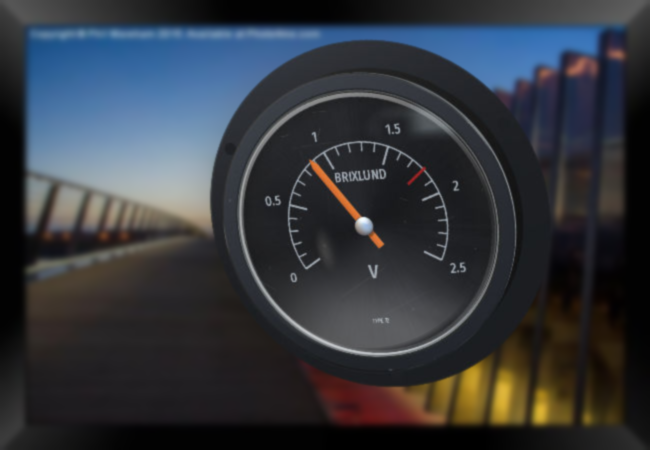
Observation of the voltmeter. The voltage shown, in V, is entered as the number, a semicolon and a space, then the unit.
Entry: 0.9; V
